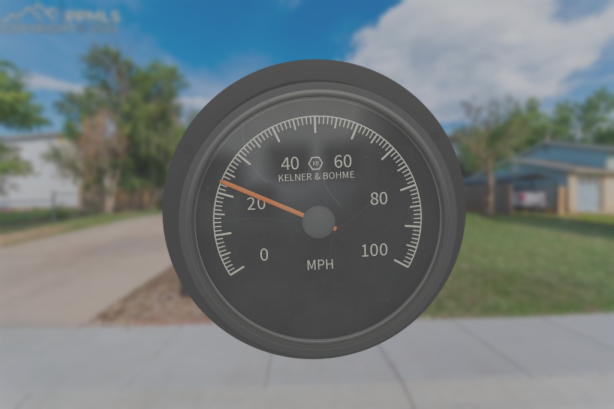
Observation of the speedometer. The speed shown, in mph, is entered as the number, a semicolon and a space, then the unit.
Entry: 23; mph
